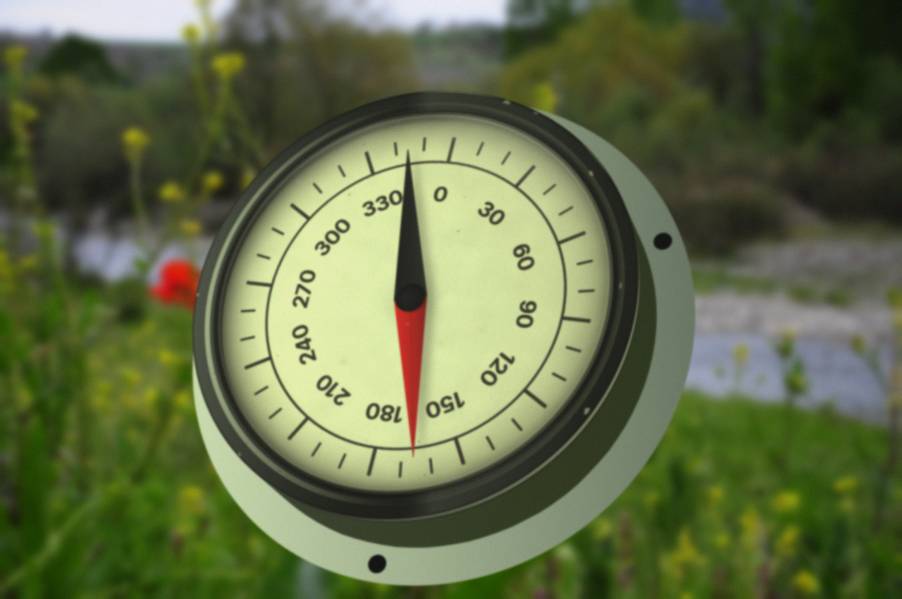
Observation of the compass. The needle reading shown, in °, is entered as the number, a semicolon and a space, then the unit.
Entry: 165; °
